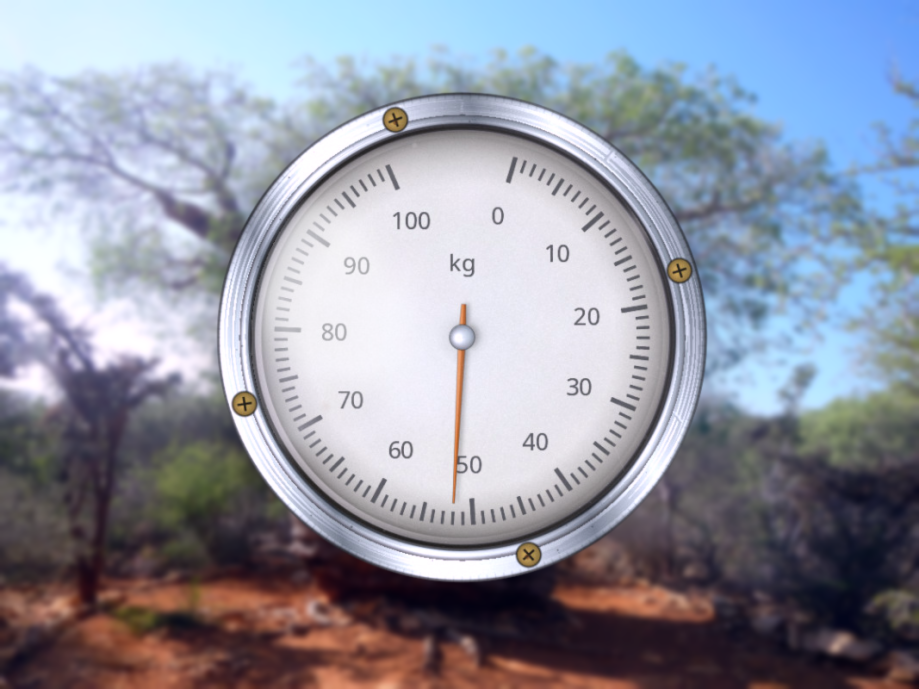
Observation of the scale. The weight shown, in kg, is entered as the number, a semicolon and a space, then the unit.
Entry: 52; kg
